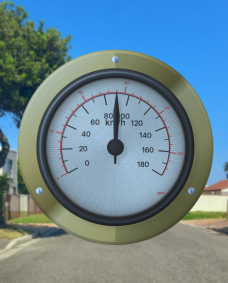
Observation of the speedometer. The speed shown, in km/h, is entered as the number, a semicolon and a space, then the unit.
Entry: 90; km/h
